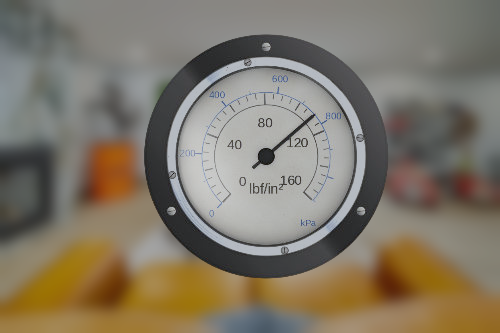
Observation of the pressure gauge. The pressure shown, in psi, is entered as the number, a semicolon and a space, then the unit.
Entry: 110; psi
